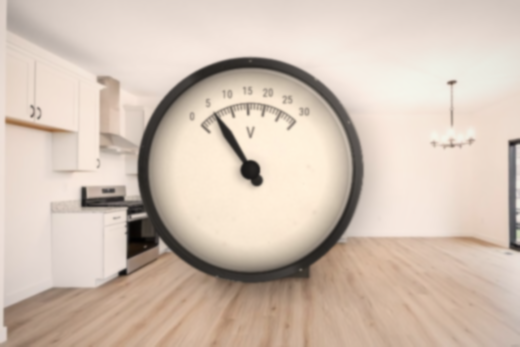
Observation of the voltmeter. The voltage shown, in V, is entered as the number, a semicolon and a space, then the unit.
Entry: 5; V
